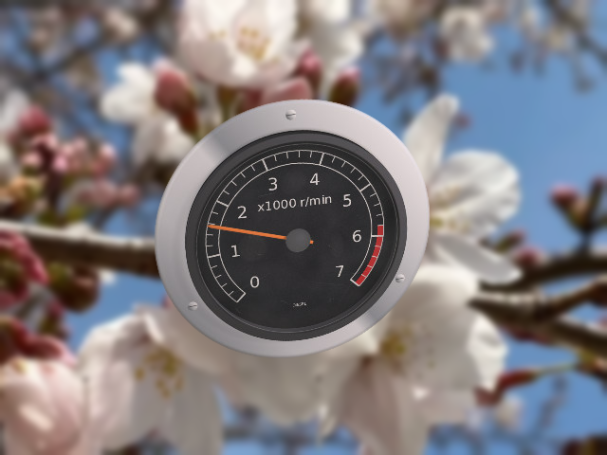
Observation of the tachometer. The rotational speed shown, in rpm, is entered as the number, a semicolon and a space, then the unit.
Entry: 1600; rpm
